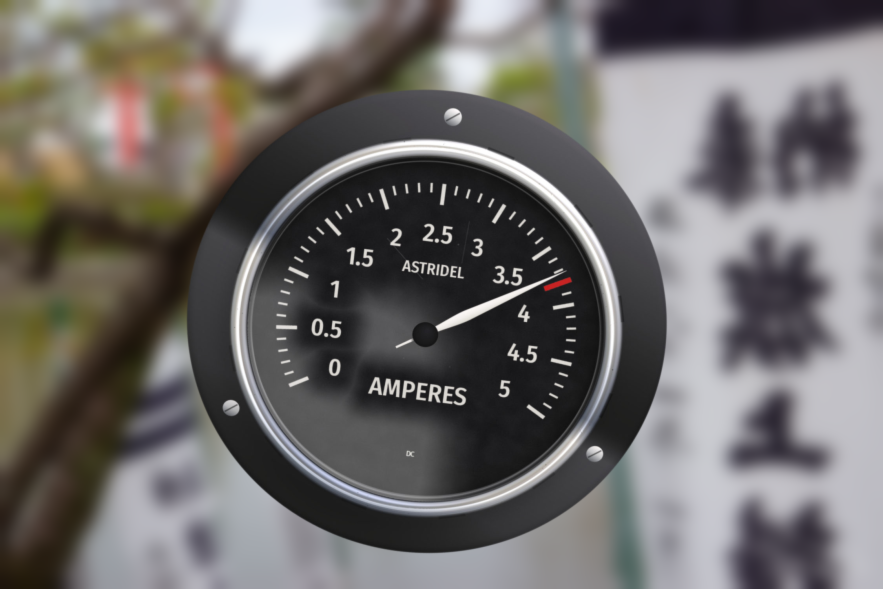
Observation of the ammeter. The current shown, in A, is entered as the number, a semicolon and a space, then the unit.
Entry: 3.7; A
